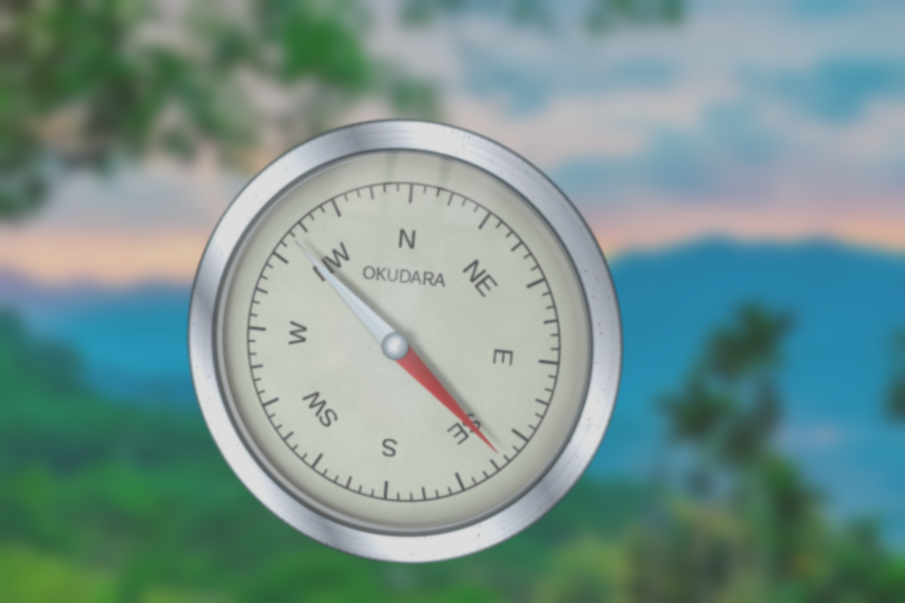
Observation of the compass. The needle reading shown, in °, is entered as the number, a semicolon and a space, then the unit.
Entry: 130; °
